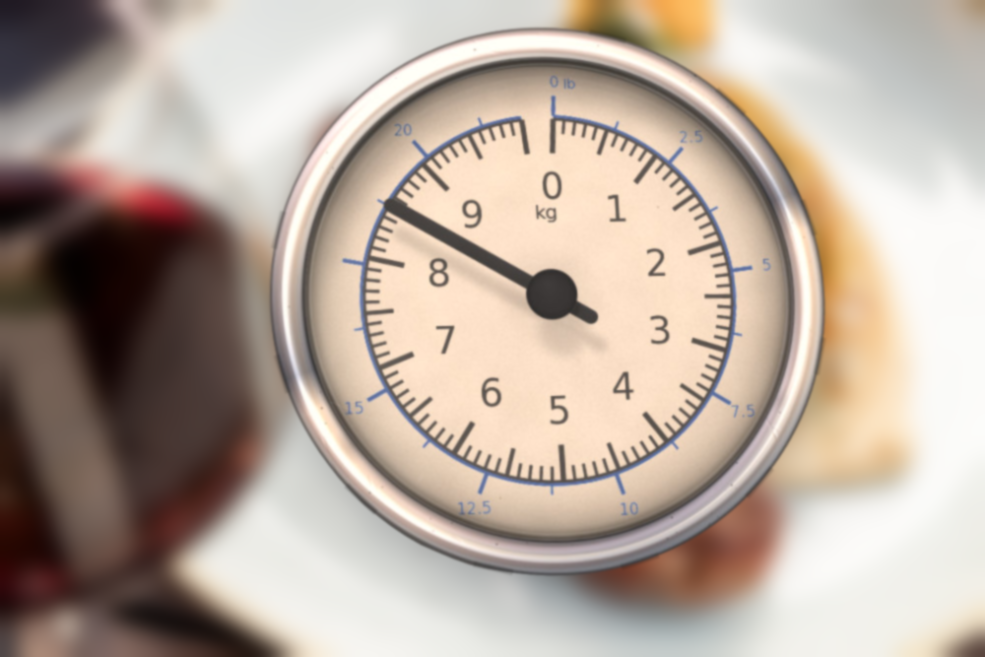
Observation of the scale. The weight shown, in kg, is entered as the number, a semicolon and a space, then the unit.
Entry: 8.5; kg
